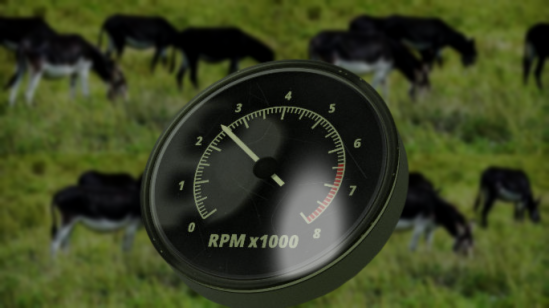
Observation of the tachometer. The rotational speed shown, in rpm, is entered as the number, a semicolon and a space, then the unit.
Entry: 2500; rpm
